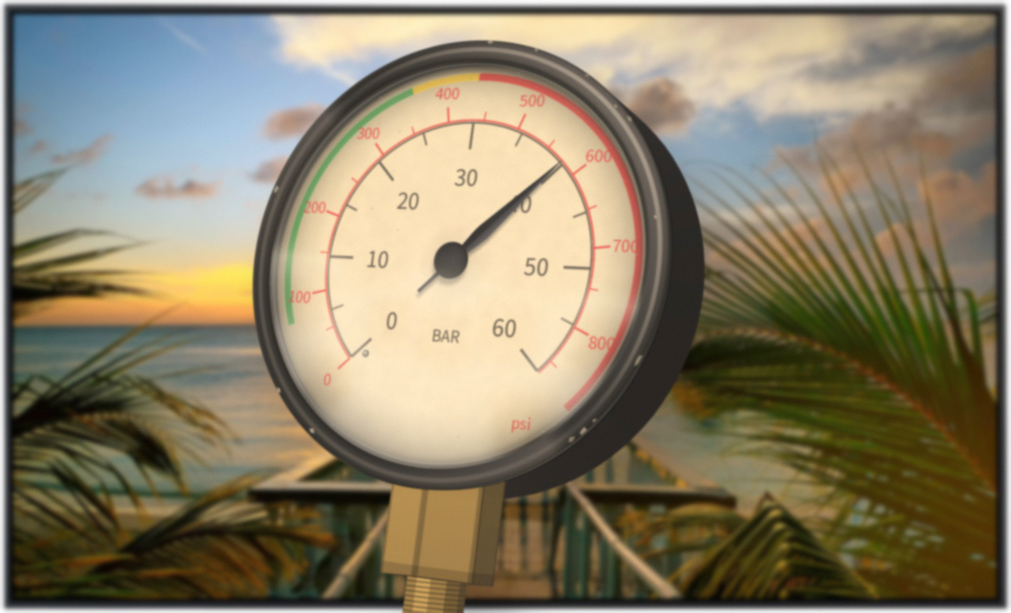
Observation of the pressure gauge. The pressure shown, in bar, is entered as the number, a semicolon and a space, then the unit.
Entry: 40; bar
